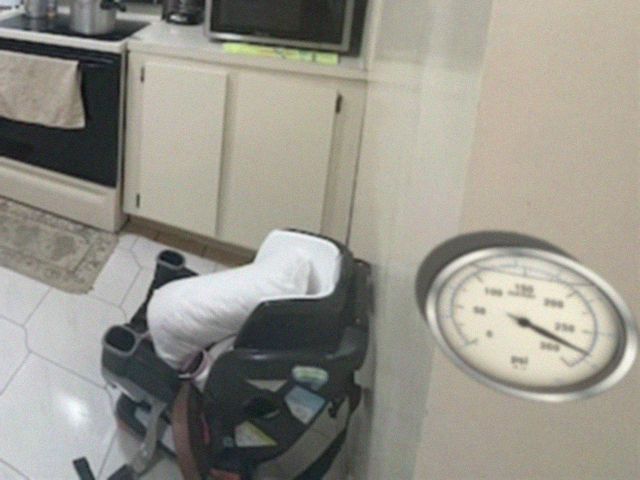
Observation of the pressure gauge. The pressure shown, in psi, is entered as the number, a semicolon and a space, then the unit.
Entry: 275; psi
